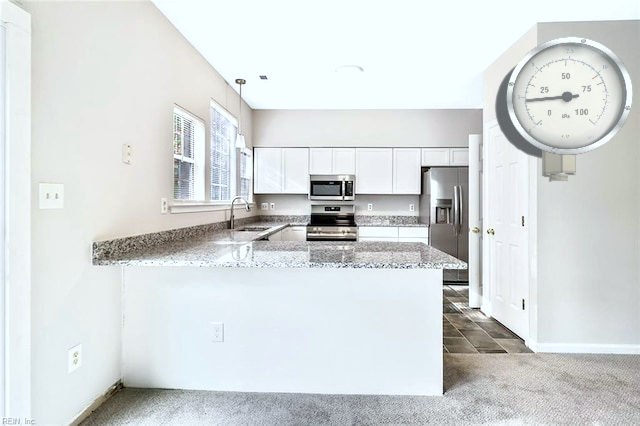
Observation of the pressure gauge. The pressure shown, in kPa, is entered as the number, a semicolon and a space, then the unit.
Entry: 15; kPa
